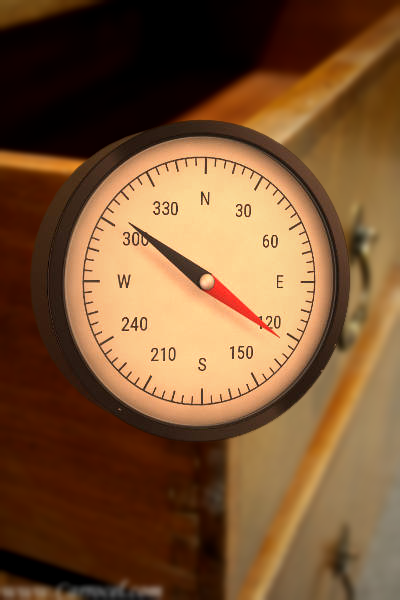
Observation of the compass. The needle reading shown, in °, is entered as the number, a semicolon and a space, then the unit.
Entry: 125; °
